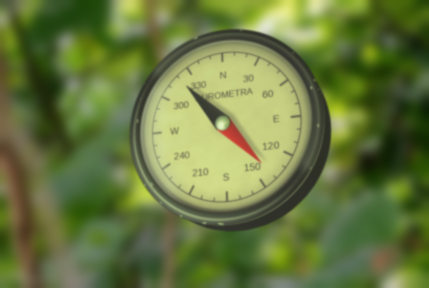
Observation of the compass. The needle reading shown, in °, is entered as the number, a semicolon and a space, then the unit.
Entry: 140; °
